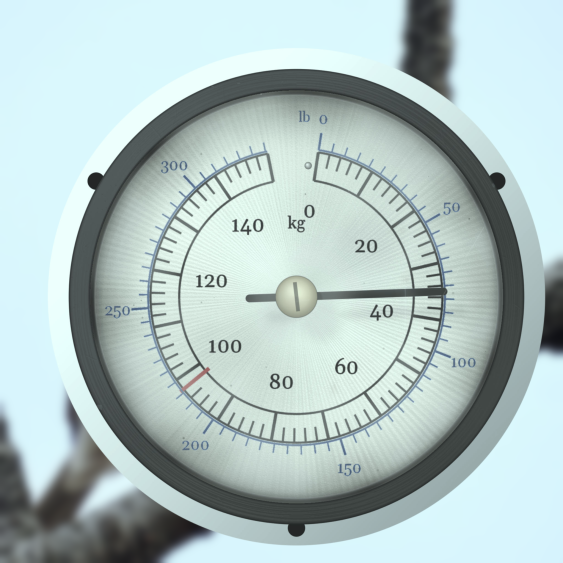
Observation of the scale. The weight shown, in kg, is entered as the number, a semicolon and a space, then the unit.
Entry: 35; kg
